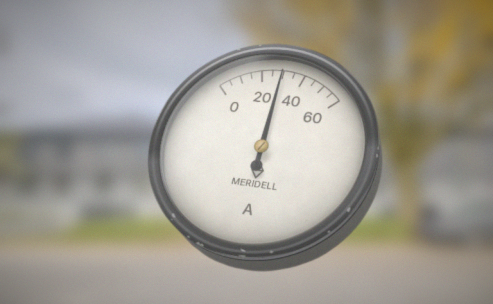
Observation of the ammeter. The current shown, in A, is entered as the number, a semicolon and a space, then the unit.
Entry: 30; A
